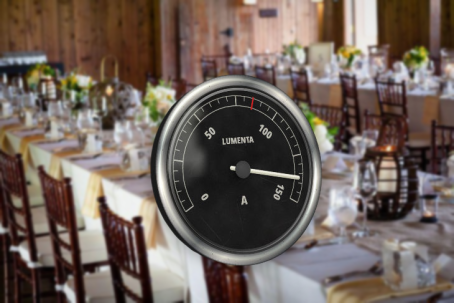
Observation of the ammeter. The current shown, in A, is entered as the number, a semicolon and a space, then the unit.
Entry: 137.5; A
